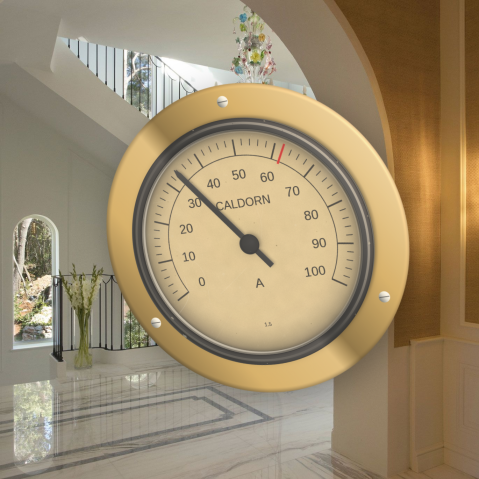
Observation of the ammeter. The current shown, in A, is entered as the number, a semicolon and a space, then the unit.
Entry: 34; A
